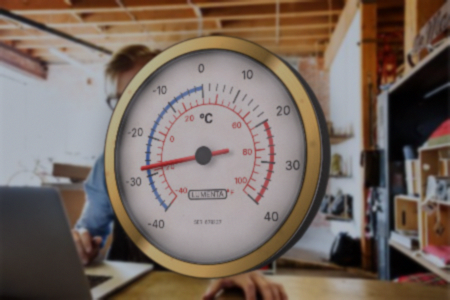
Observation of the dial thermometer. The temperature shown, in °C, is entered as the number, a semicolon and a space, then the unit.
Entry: -28; °C
